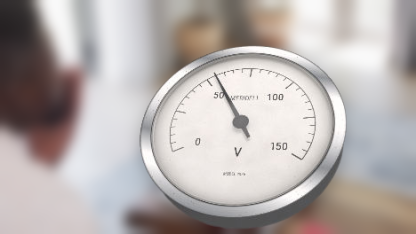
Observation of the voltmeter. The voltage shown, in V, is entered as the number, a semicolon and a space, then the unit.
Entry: 55; V
